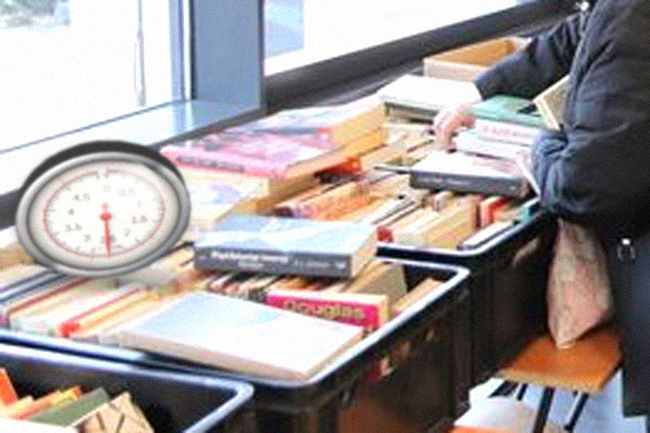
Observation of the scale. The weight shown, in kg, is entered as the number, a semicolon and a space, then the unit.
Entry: 2.5; kg
